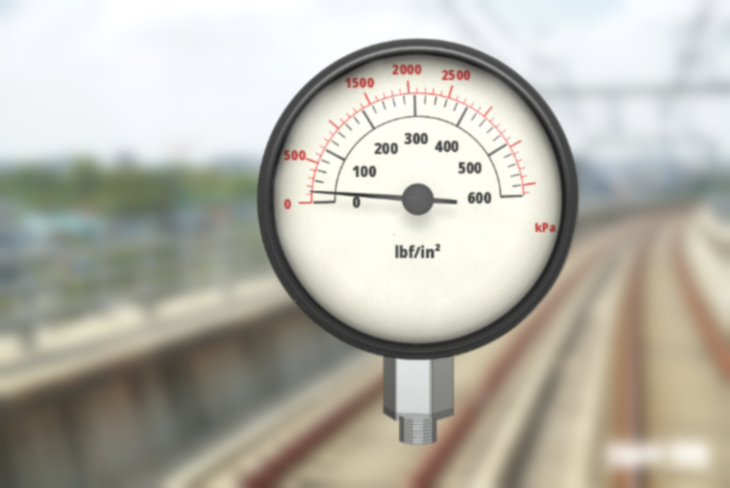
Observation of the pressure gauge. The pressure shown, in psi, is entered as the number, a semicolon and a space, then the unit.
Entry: 20; psi
